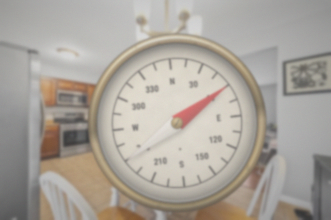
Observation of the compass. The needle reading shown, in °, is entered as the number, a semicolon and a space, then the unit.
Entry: 60; °
